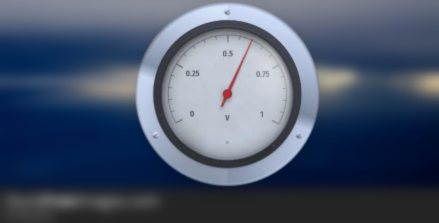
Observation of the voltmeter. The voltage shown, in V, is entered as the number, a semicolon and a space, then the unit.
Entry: 0.6; V
